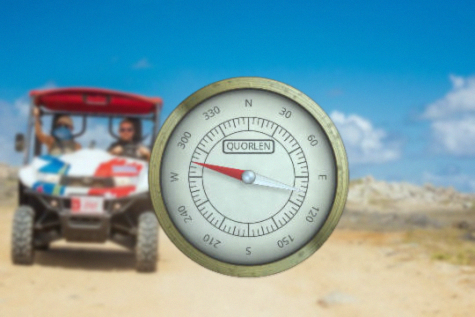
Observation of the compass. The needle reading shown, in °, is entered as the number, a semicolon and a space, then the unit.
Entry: 285; °
